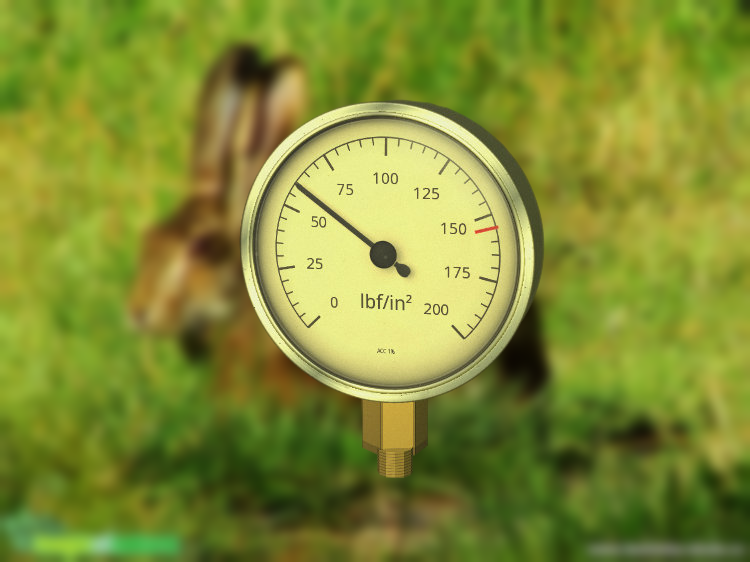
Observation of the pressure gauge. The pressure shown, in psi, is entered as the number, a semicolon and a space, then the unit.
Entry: 60; psi
